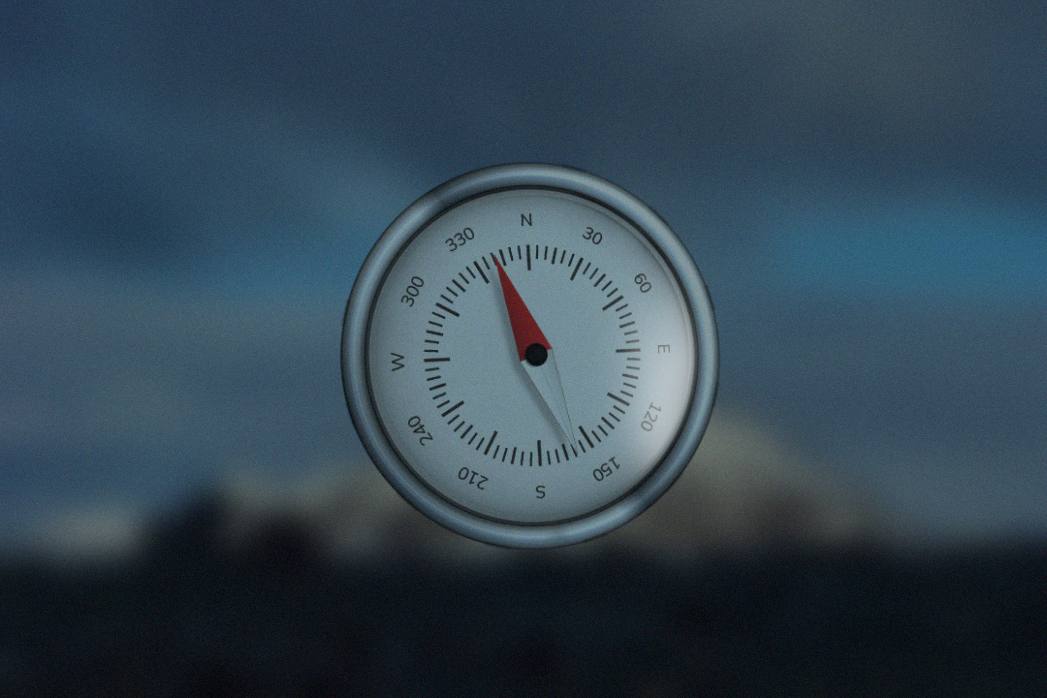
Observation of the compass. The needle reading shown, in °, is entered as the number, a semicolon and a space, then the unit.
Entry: 340; °
